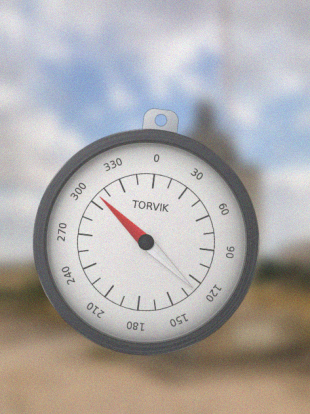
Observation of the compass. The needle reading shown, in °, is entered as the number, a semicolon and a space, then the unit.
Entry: 307.5; °
